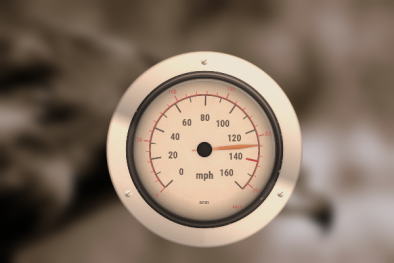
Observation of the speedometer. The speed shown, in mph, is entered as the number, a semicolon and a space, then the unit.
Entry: 130; mph
